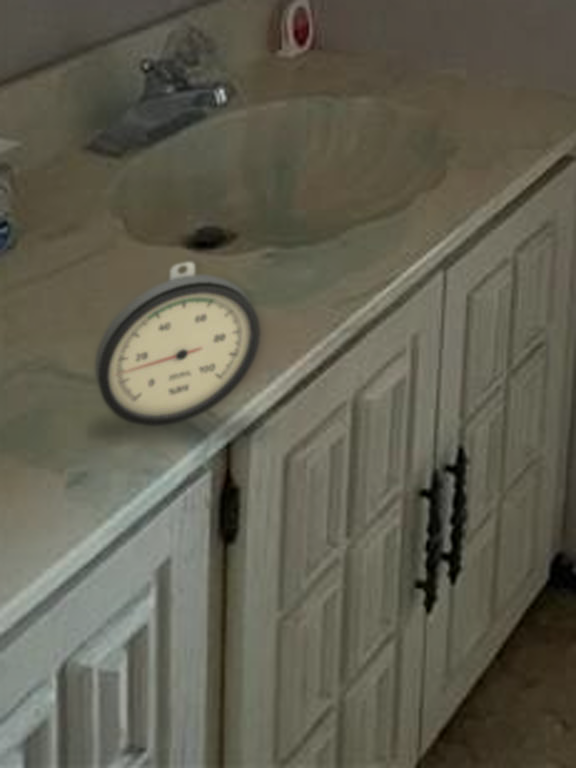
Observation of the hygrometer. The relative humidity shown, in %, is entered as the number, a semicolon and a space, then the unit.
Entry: 15; %
